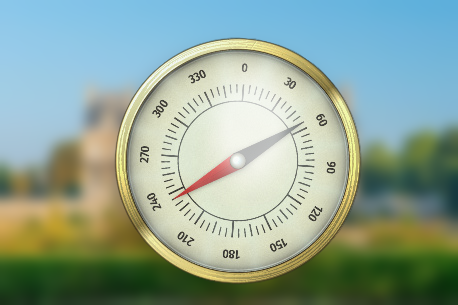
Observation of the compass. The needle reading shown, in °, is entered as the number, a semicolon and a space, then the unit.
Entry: 235; °
